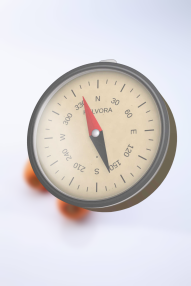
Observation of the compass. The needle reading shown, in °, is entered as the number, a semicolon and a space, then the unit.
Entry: 340; °
